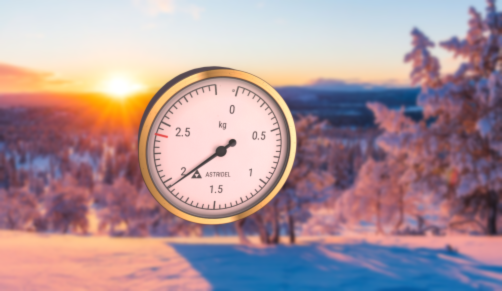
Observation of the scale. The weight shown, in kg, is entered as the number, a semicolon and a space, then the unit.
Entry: 1.95; kg
